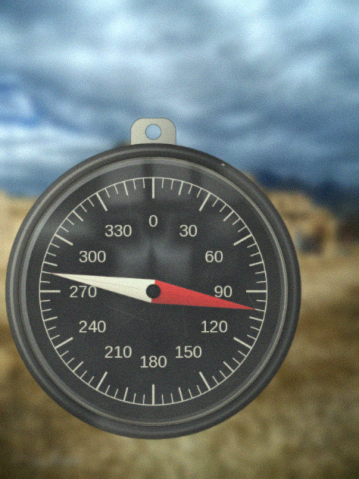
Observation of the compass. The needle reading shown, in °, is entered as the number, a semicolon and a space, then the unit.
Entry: 100; °
